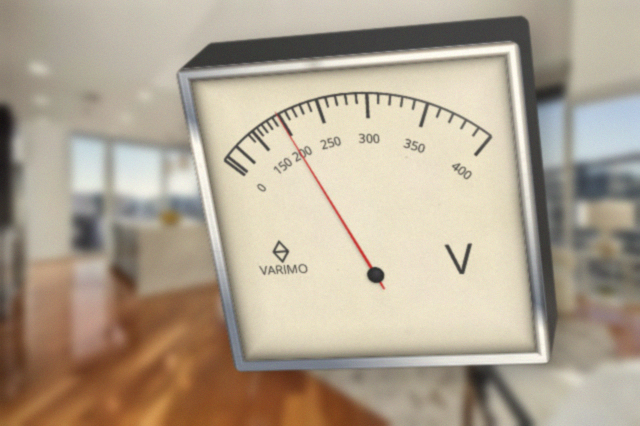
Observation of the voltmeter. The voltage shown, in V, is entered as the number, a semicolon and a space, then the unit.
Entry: 200; V
